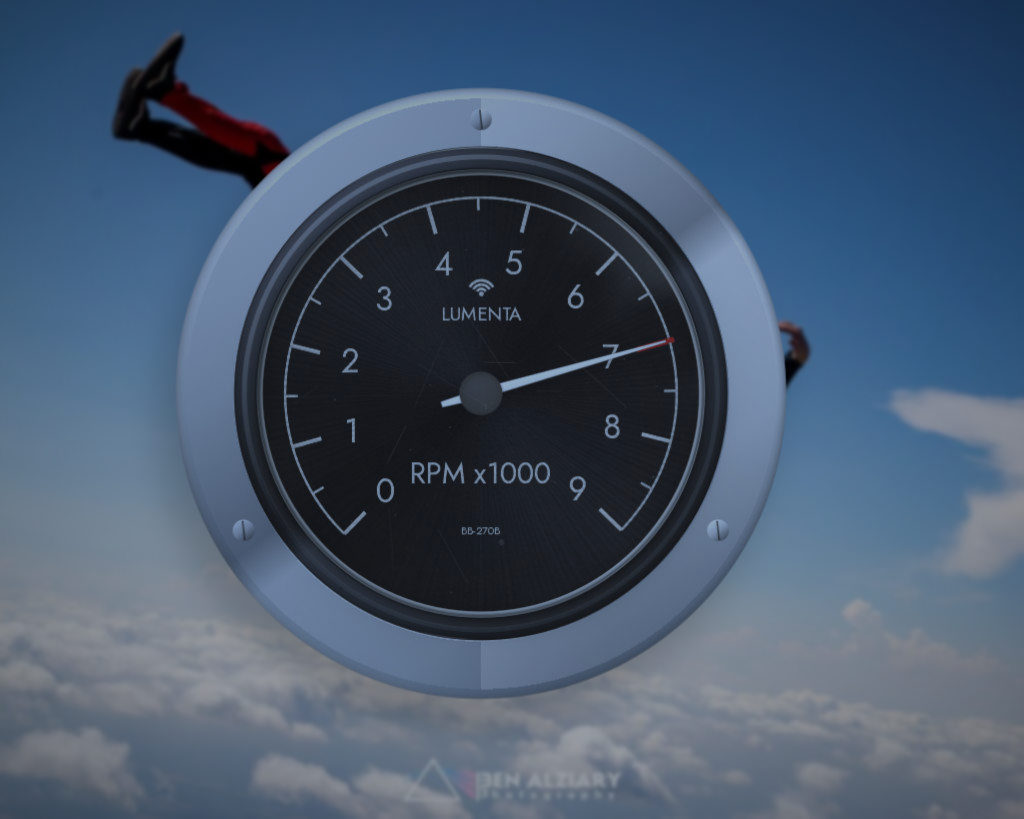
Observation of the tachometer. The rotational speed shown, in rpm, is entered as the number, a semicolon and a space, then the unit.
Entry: 7000; rpm
